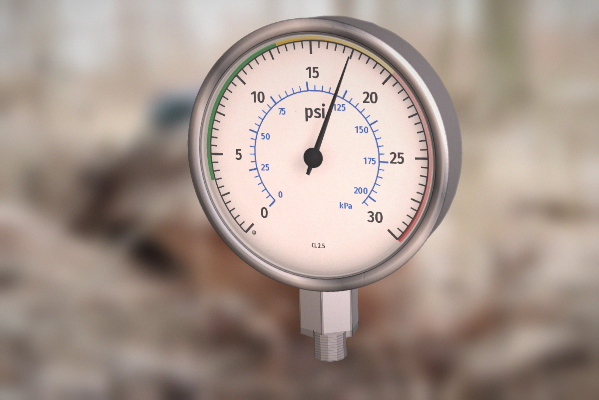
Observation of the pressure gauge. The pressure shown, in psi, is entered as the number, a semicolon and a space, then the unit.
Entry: 17.5; psi
